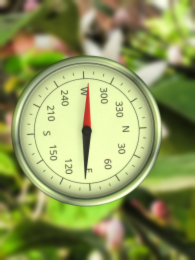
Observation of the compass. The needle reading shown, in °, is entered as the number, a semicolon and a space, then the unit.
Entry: 275; °
